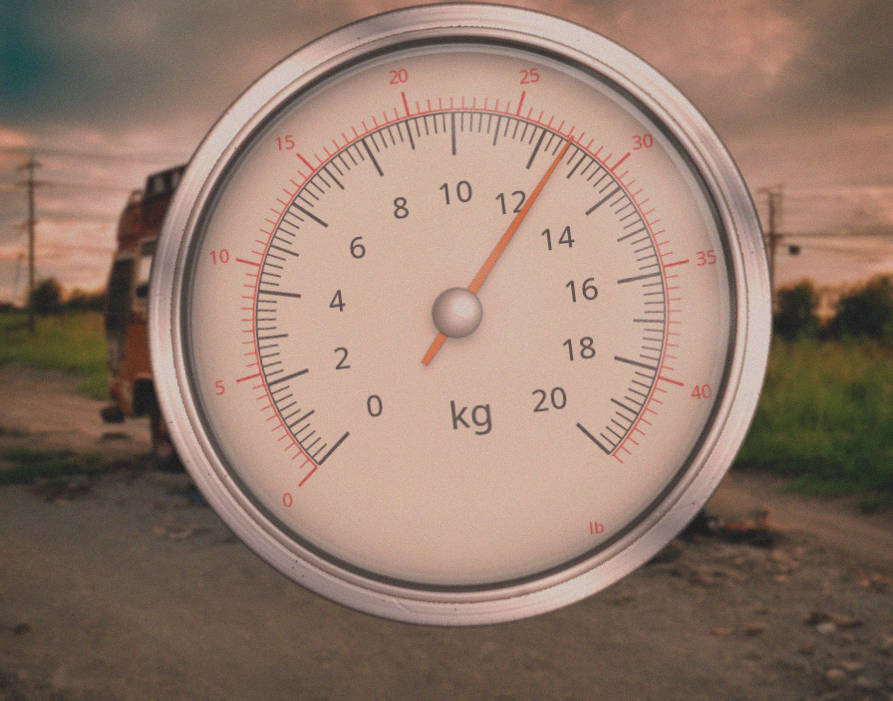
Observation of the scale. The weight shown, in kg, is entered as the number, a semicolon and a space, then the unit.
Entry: 12.6; kg
